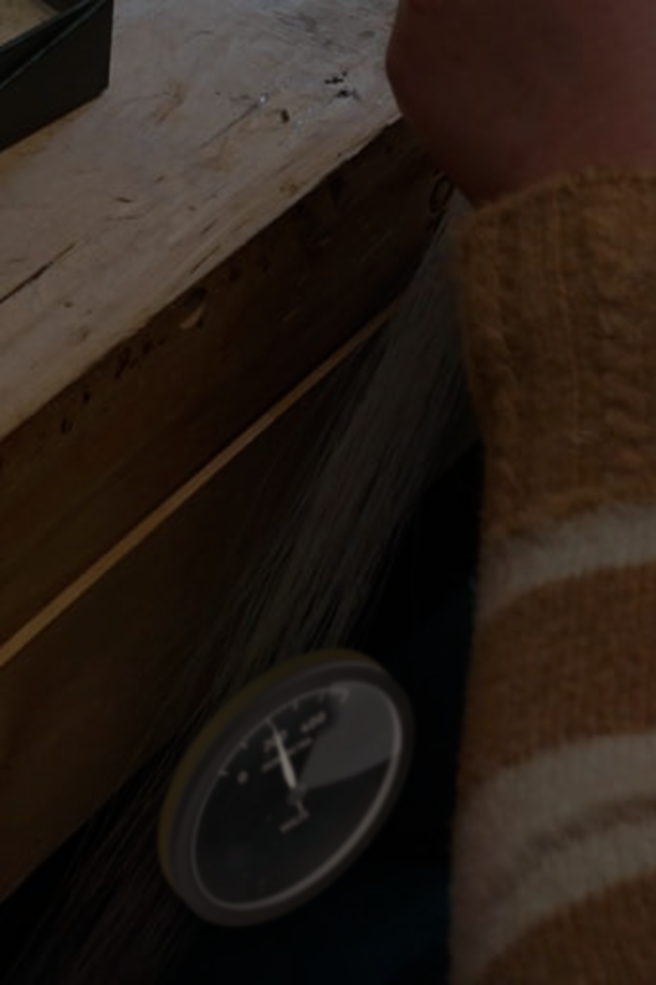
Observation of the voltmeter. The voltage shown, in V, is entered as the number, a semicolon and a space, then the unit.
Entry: 200; V
